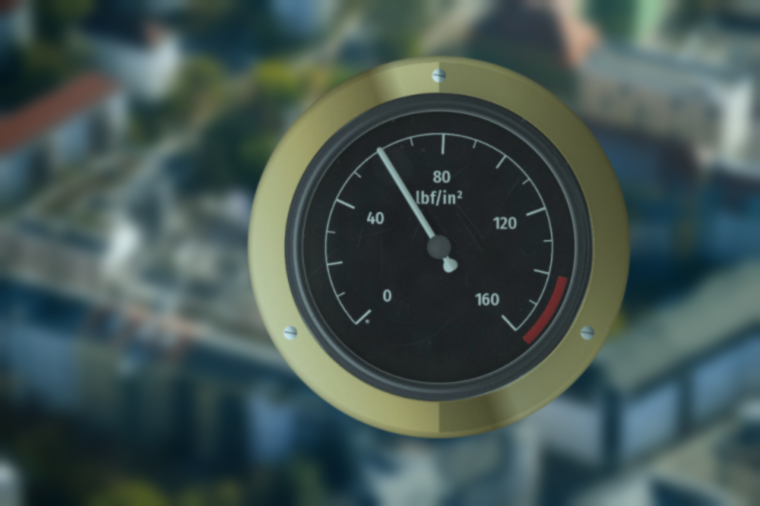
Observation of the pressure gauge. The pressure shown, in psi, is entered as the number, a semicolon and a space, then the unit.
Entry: 60; psi
